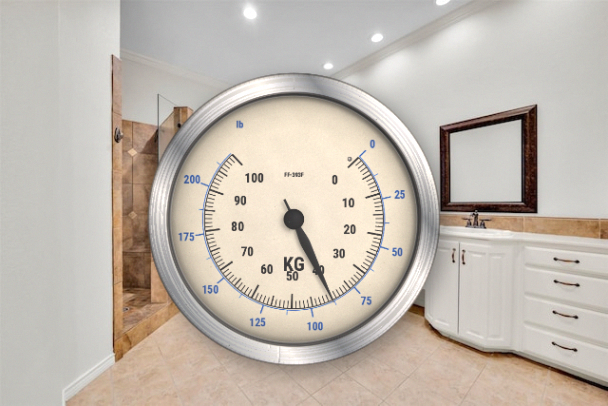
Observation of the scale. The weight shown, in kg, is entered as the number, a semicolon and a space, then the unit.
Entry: 40; kg
